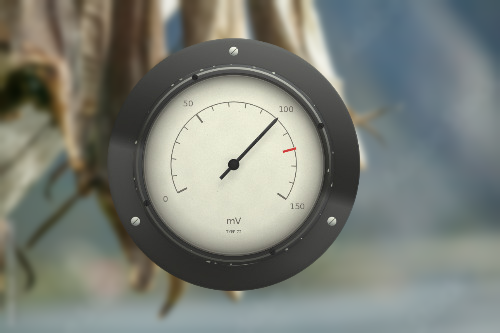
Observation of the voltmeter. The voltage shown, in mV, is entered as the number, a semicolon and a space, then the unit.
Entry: 100; mV
